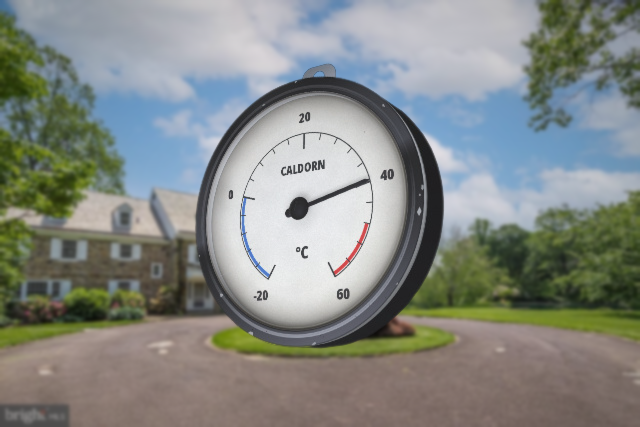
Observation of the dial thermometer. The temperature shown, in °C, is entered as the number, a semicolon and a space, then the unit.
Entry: 40; °C
